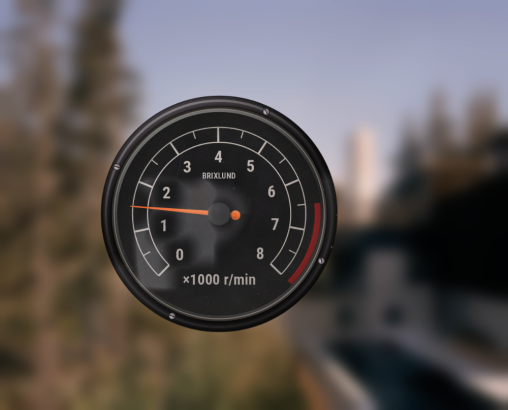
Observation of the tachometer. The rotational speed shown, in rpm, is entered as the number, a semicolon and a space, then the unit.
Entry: 1500; rpm
